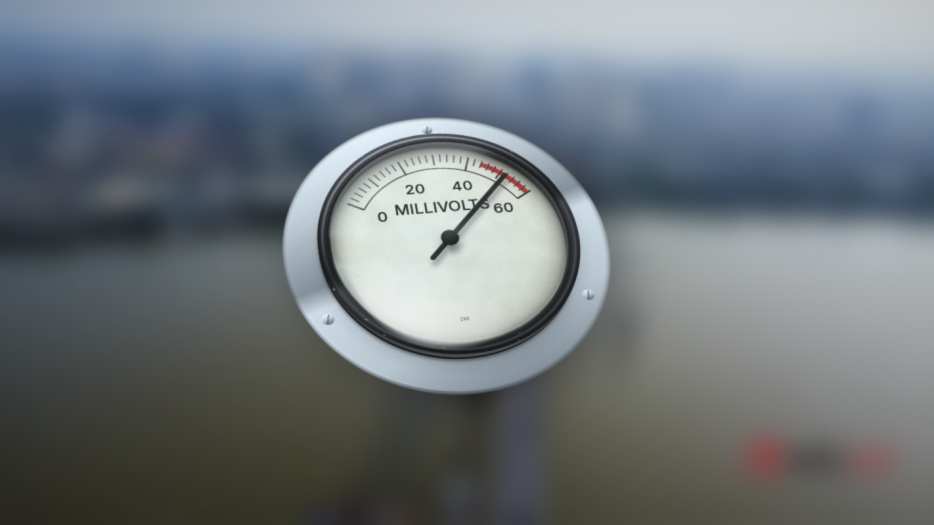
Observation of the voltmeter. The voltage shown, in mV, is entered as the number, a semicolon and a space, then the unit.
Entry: 52; mV
